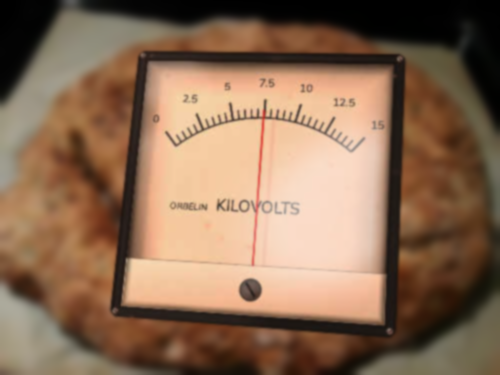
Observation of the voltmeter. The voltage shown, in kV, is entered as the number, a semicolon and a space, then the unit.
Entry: 7.5; kV
